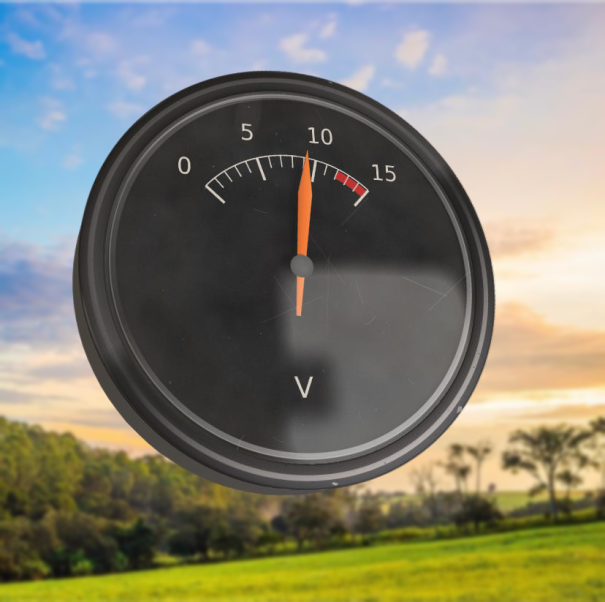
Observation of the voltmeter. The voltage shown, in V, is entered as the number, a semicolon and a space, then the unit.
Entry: 9; V
